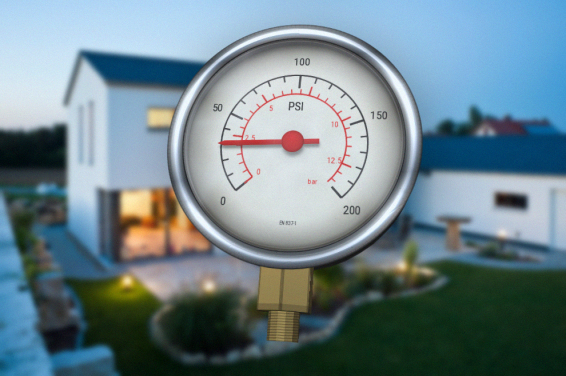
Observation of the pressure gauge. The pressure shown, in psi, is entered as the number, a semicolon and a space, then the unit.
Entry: 30; psi
